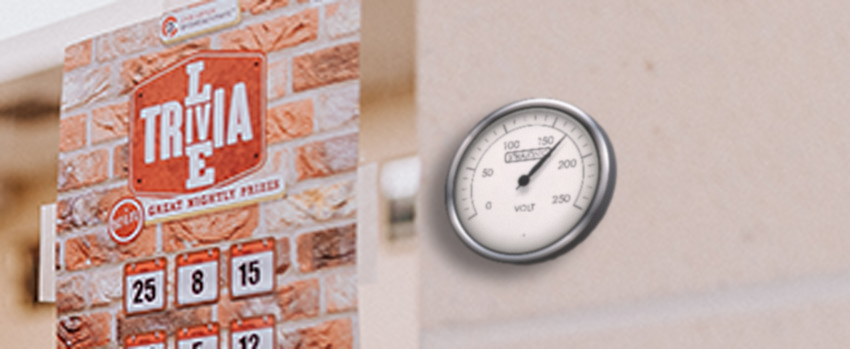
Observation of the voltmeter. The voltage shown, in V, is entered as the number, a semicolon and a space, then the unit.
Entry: 170; V
